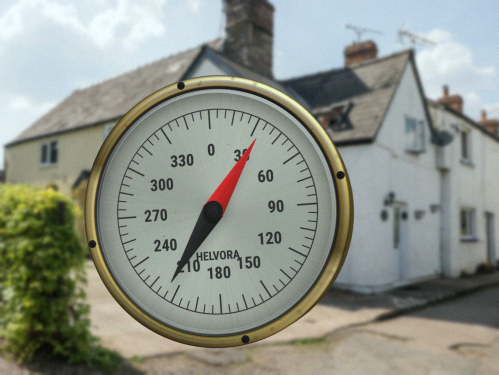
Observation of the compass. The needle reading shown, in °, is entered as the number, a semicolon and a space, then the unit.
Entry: 35; °
